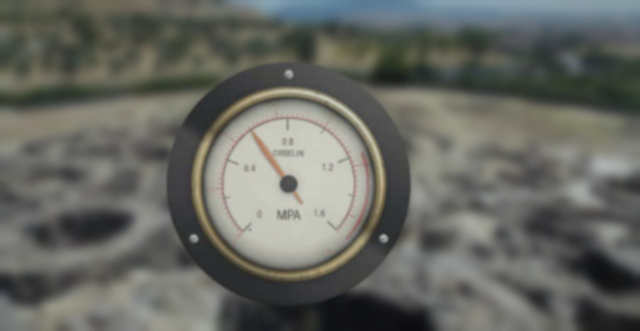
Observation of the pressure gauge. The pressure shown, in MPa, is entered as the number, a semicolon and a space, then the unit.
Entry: 0.6; MPa
